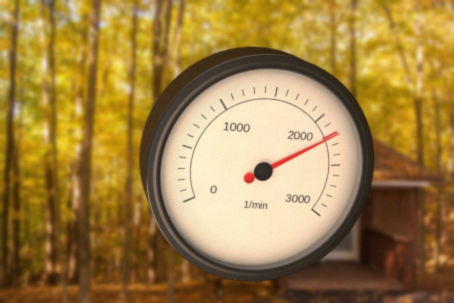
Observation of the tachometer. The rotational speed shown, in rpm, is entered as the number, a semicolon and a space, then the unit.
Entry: 2200; rpm
